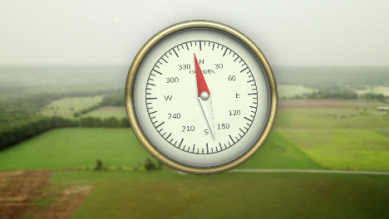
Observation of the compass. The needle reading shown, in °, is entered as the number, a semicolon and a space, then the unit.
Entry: 350; °
